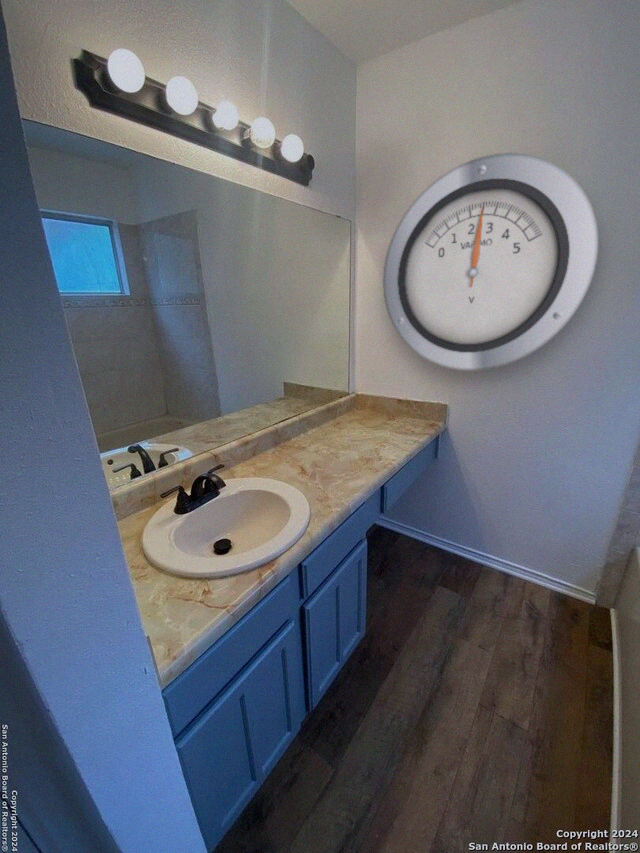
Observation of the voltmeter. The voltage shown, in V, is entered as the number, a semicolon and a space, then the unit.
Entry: 2.5; V
